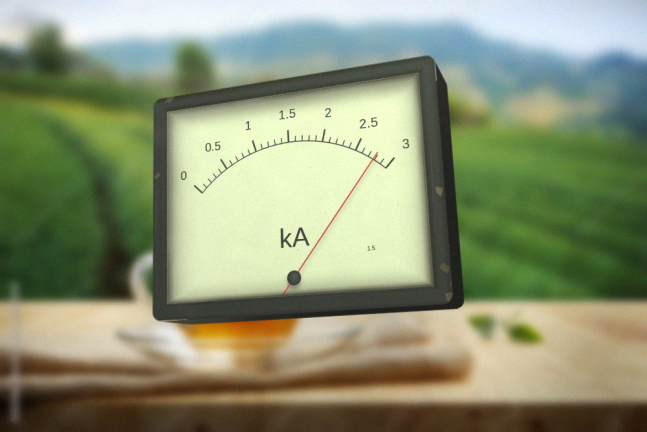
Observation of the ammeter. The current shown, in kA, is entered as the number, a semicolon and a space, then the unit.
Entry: 2.8; kA
